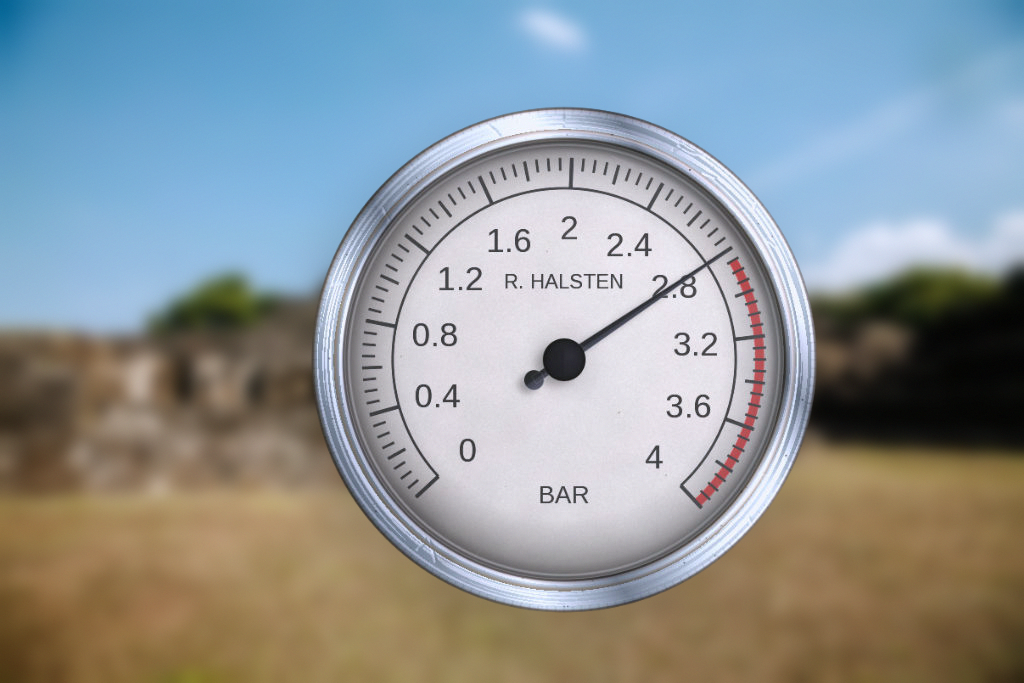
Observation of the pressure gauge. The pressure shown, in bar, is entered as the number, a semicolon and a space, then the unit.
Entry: 2.8; bar
